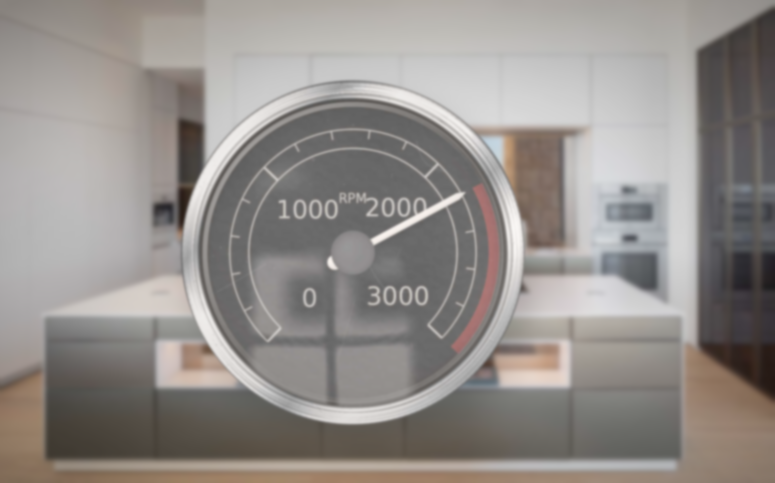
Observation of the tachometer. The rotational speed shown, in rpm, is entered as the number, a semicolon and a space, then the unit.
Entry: 2200; rpm
